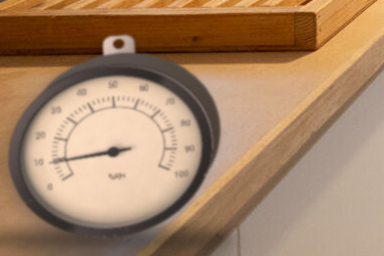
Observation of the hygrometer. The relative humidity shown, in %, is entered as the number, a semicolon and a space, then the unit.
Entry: 10; %
